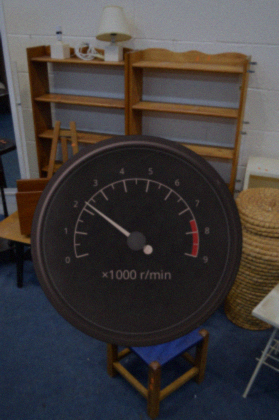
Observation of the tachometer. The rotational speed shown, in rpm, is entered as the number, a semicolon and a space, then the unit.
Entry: 2250; rpm
